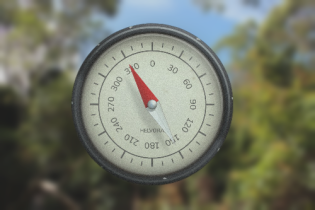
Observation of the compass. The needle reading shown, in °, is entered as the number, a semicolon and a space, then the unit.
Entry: 330; °
